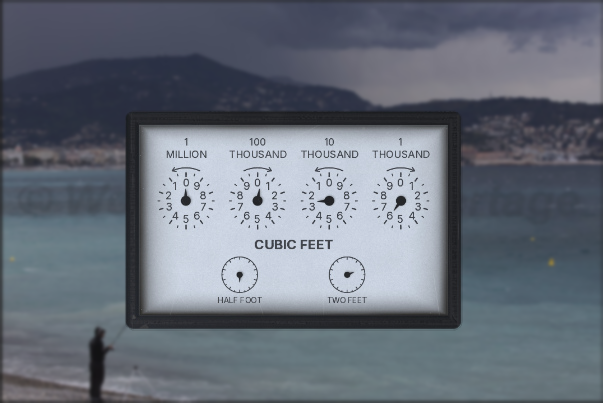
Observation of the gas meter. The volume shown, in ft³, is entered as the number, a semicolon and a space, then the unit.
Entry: 2600; ft³
